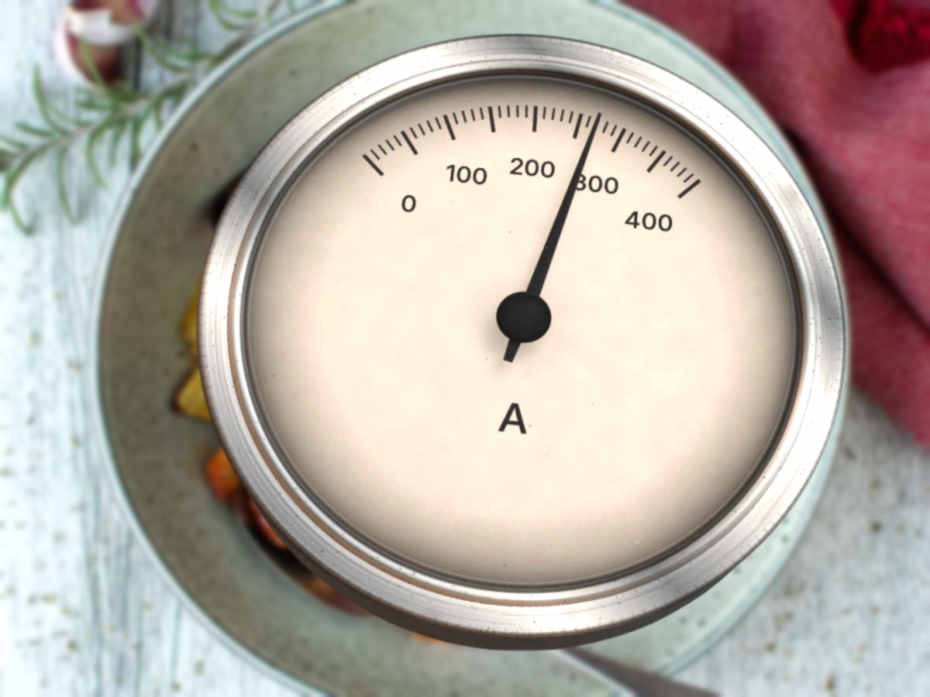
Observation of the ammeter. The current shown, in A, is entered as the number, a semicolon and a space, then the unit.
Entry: 270; A
